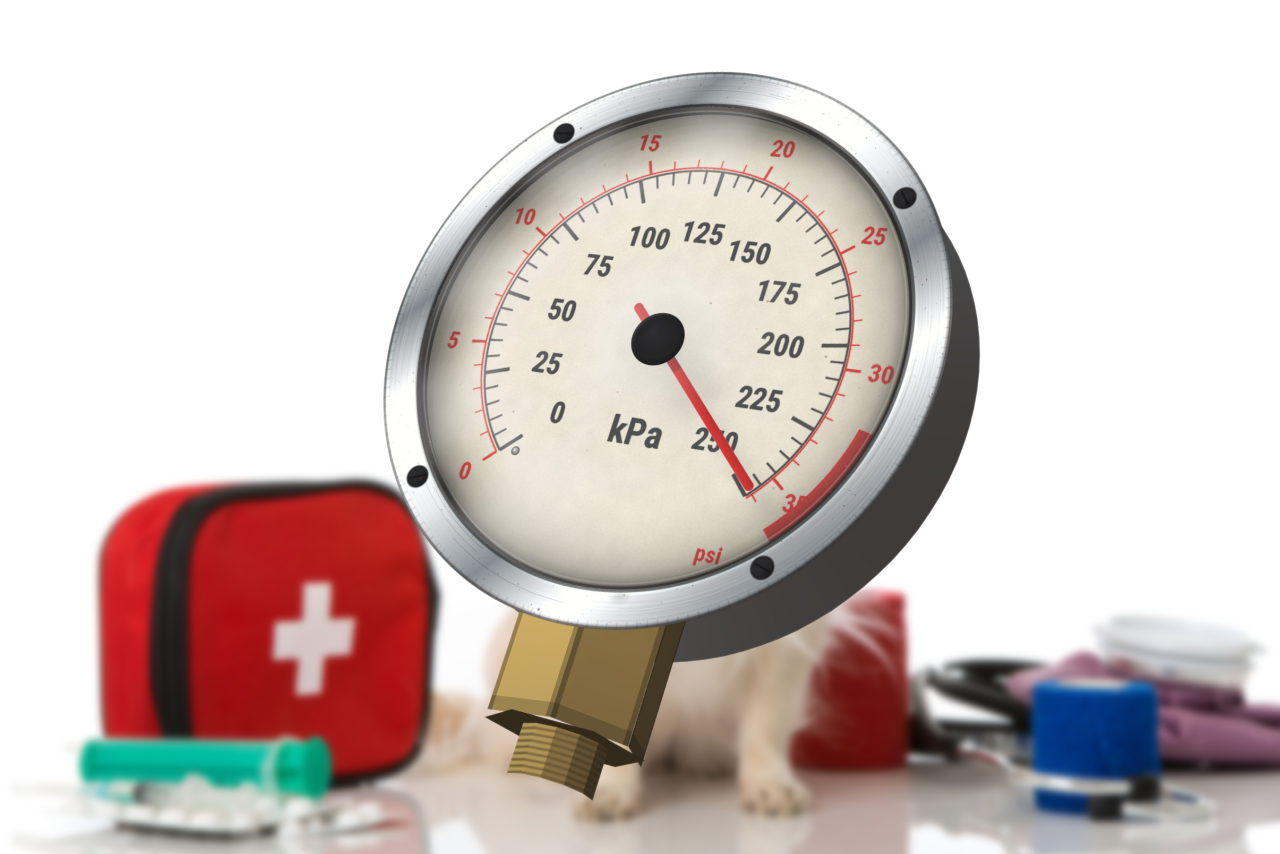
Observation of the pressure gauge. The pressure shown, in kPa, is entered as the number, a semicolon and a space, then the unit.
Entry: 247.5; kPa
